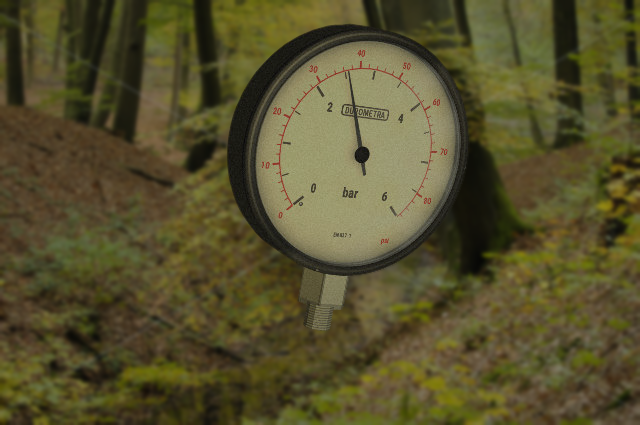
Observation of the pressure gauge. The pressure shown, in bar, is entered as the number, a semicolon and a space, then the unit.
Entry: 2.5; bar
